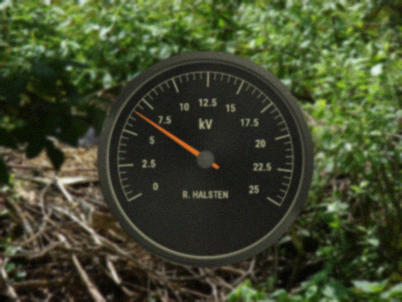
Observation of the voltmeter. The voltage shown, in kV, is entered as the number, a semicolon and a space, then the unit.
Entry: 6.5; kV
